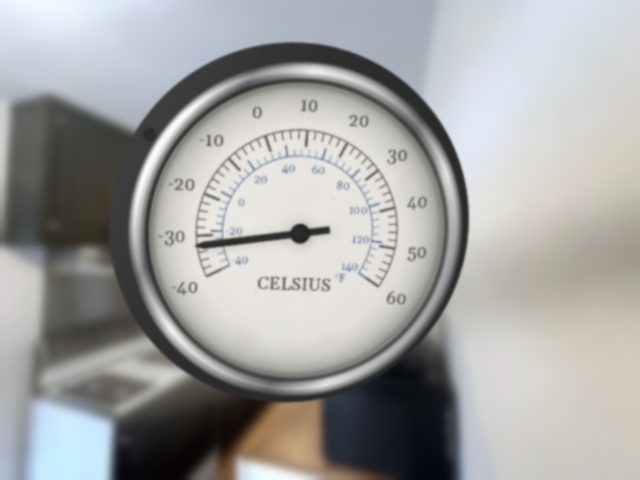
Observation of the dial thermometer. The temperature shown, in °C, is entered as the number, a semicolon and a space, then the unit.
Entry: -32; °C
